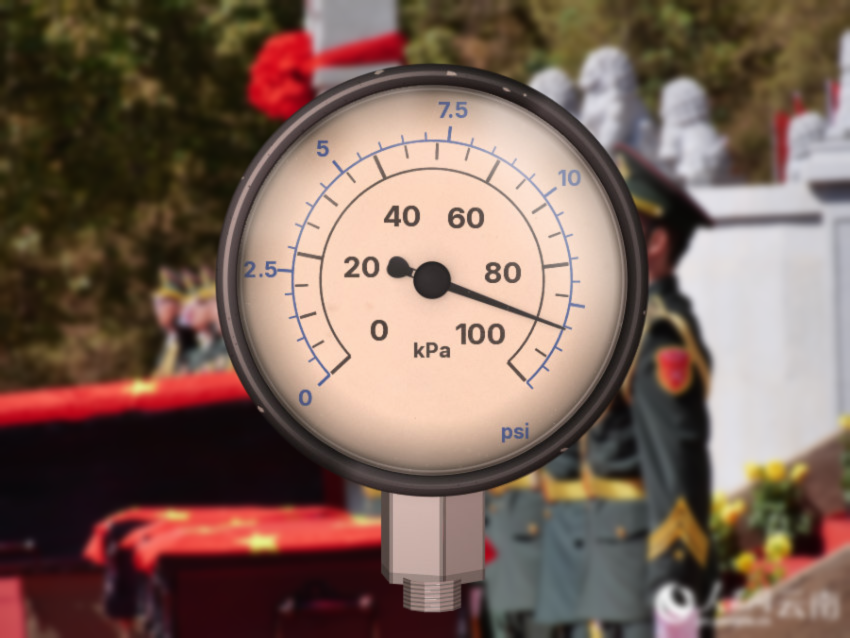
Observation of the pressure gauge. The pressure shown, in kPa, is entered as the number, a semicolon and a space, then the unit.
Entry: 90; kPa
